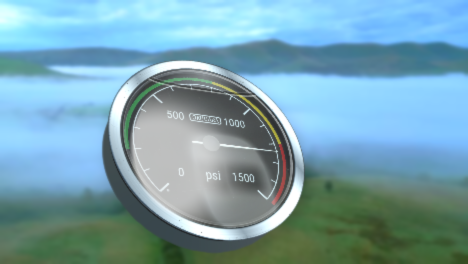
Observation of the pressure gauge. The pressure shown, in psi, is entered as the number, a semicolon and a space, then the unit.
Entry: 1250; psi
